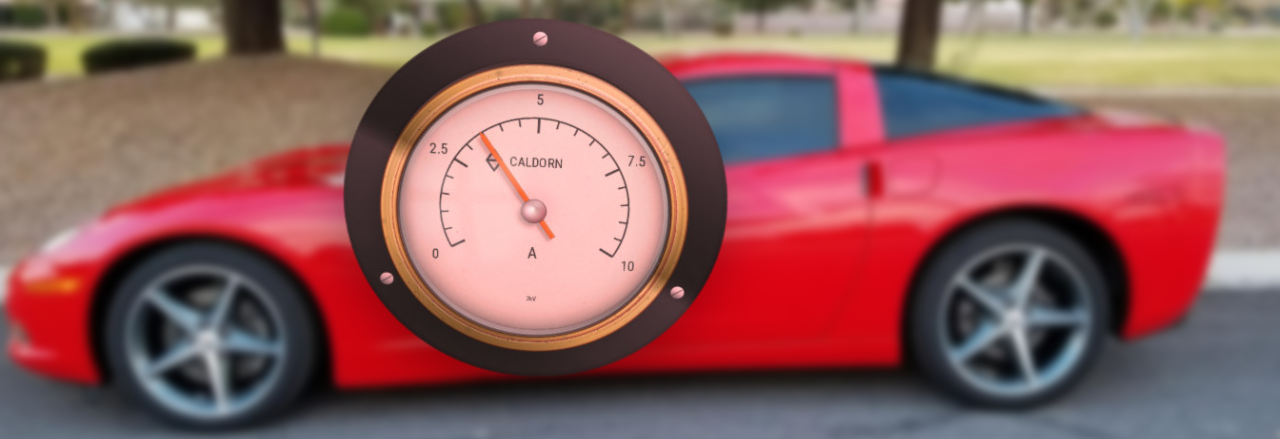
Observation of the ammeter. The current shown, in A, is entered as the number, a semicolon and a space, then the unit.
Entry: 3.5; A
